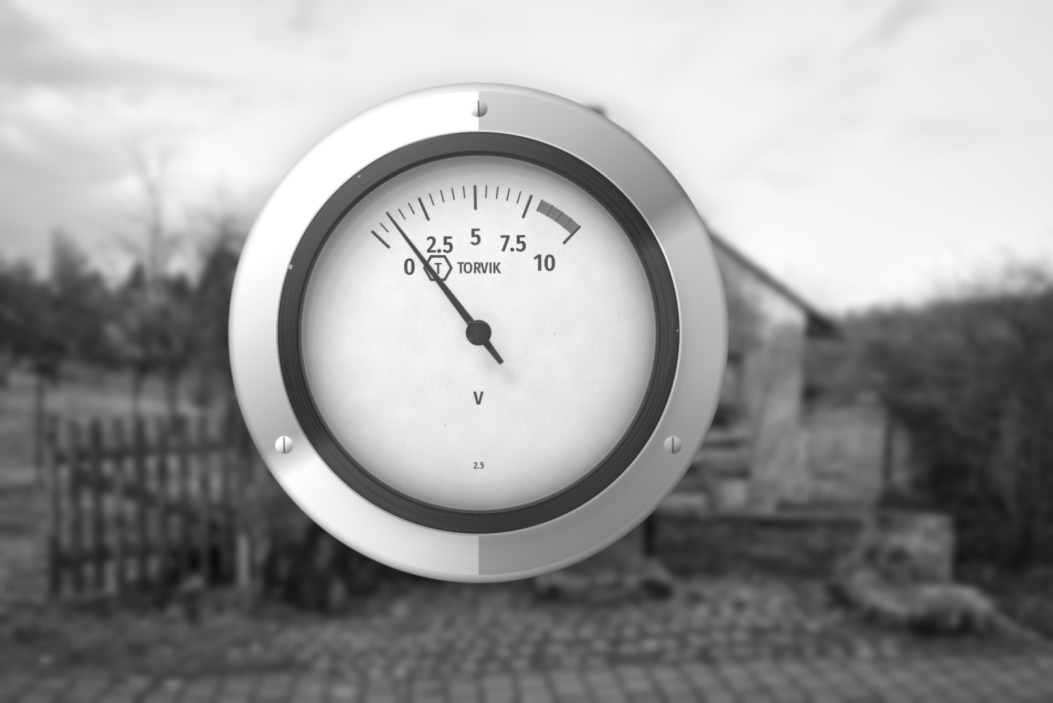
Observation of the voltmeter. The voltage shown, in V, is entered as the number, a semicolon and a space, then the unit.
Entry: 1; V
